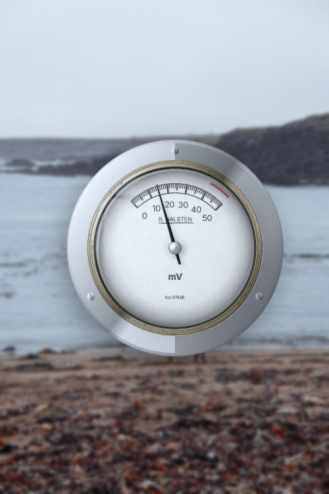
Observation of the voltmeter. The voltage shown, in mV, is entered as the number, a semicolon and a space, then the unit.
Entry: 15; mV
